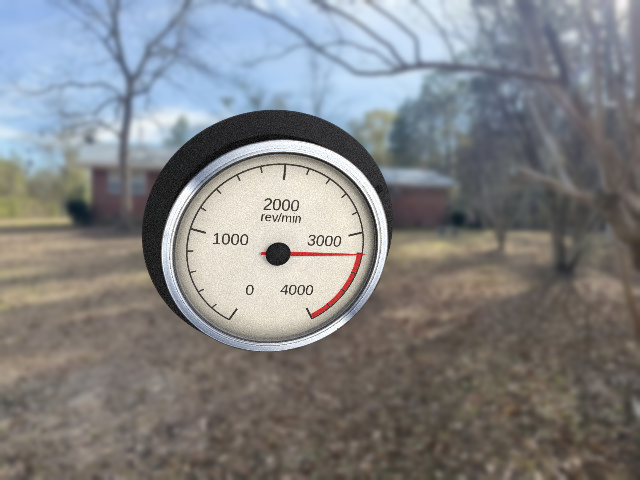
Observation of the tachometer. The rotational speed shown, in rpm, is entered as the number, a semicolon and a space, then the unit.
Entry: 3200; rpm
